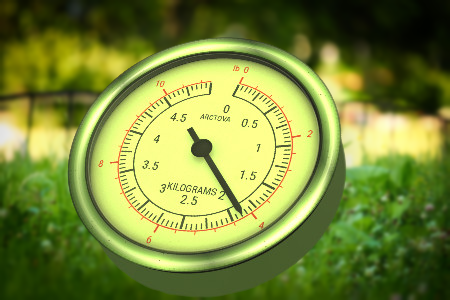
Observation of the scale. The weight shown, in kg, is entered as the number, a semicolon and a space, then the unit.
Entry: 1.9; kg
